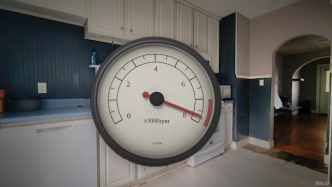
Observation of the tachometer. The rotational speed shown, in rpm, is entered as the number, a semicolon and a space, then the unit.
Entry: 7750; rpm
